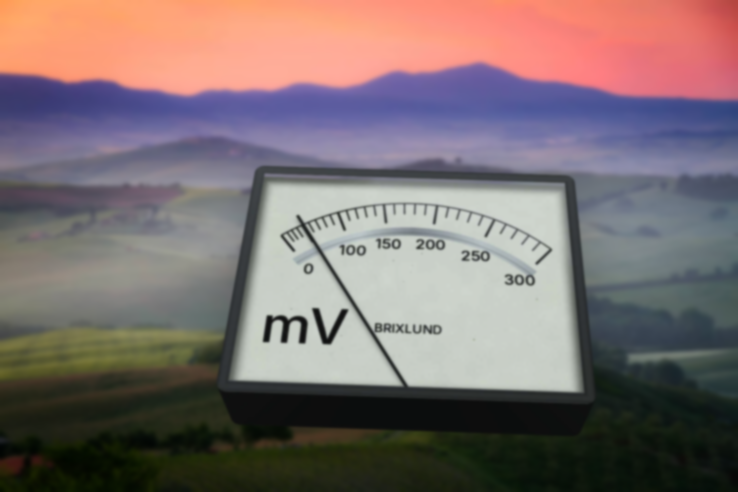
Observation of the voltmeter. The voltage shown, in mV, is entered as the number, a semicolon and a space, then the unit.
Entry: 50; mV
